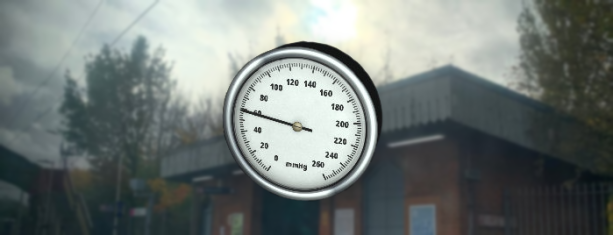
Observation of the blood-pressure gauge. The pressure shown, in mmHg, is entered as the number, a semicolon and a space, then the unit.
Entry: 60; mmHg
